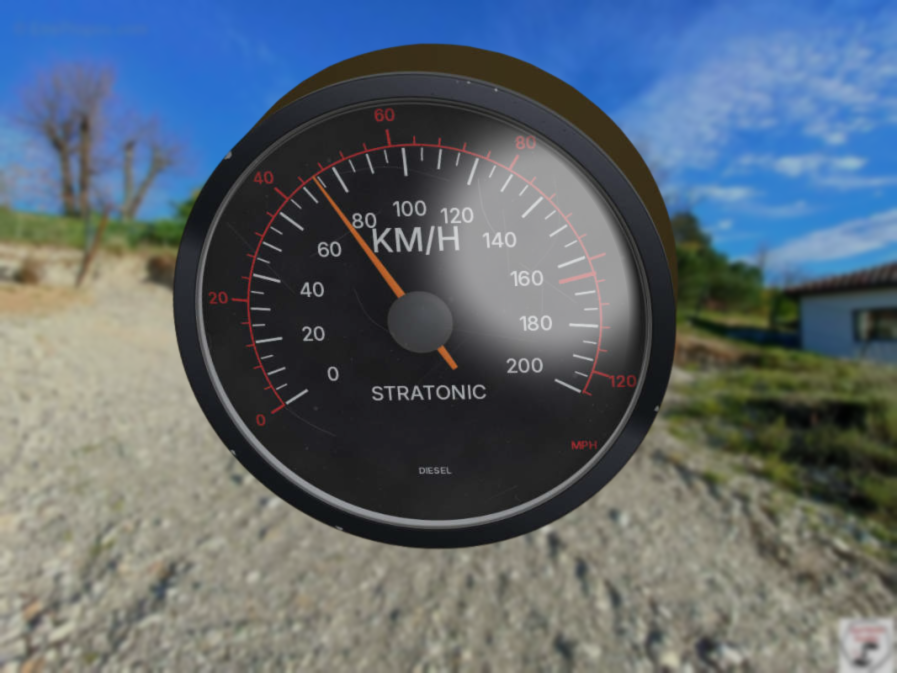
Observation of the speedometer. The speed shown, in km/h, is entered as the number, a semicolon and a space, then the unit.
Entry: 75; km/h
